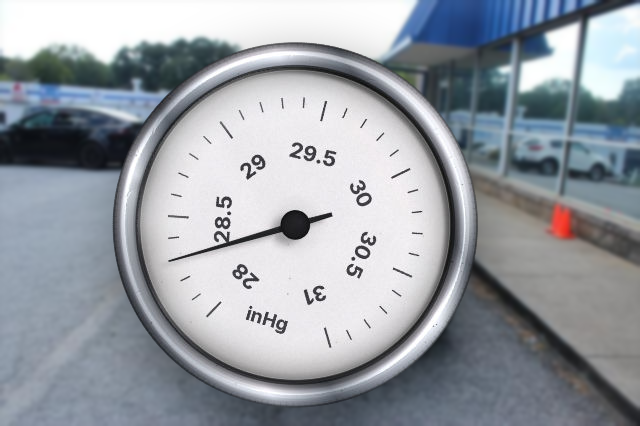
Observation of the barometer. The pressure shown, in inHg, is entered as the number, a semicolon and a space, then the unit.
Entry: 28.3; inHg
